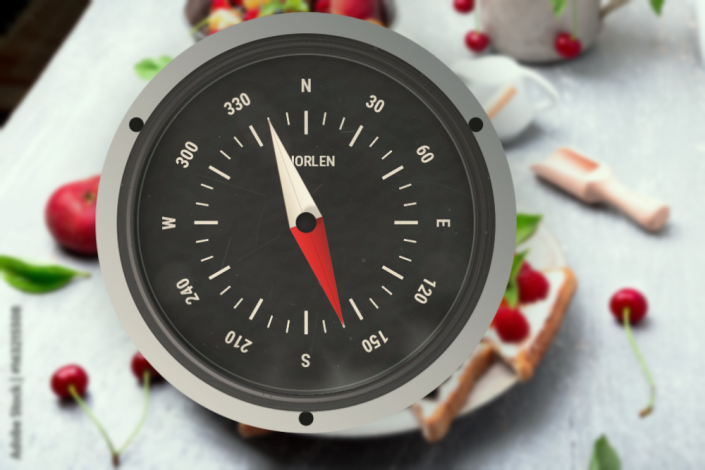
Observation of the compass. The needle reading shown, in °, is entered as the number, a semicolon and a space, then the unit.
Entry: 160; °
